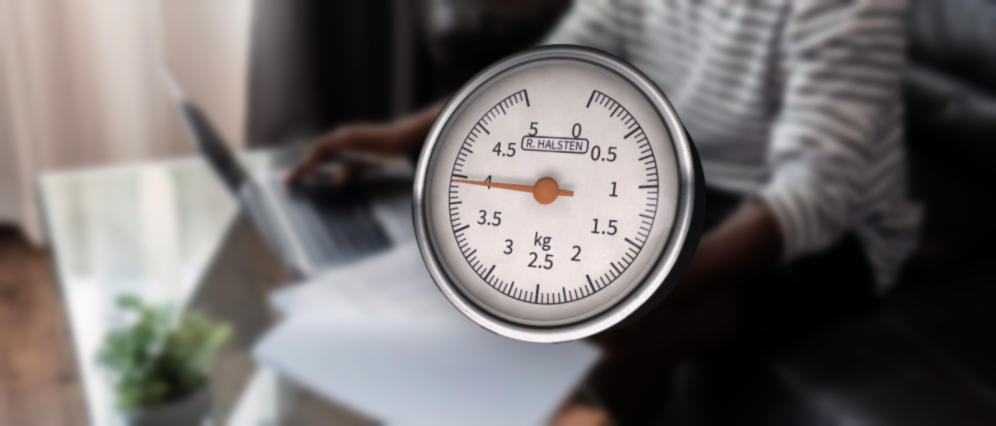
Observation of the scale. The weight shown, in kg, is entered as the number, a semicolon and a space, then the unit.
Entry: 3.95; kg
